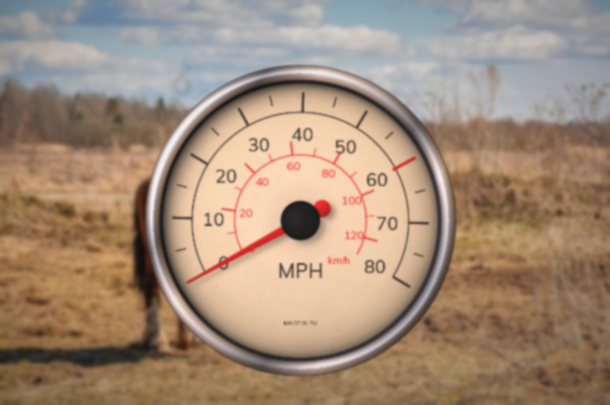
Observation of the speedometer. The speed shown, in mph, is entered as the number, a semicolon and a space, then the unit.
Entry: 0; mph
